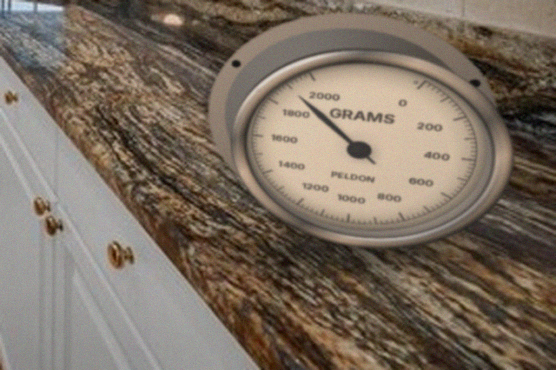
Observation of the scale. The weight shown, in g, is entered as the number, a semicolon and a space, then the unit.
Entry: 1900; g
